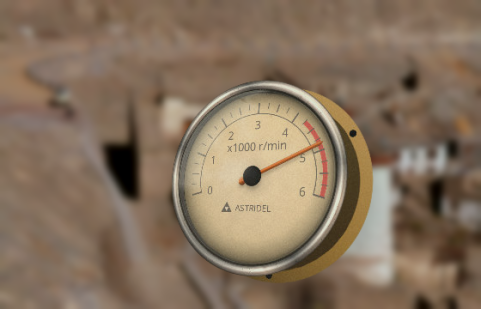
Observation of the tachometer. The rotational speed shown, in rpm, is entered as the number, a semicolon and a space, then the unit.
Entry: 4875; rpm
